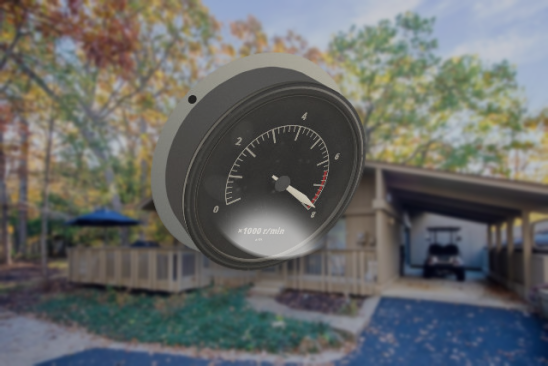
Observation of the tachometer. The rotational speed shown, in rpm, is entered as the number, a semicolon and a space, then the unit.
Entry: 7800; rpm
